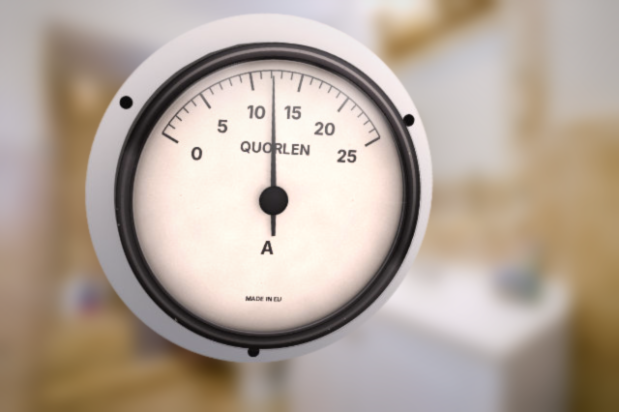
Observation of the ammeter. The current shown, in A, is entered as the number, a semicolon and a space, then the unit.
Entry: 12; A
